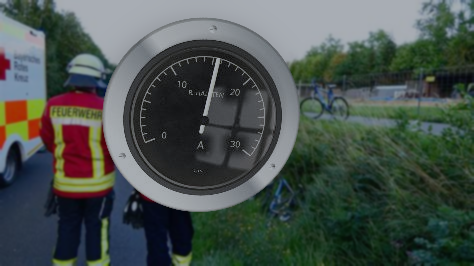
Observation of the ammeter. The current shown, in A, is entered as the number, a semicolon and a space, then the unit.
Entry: 15.5; A
